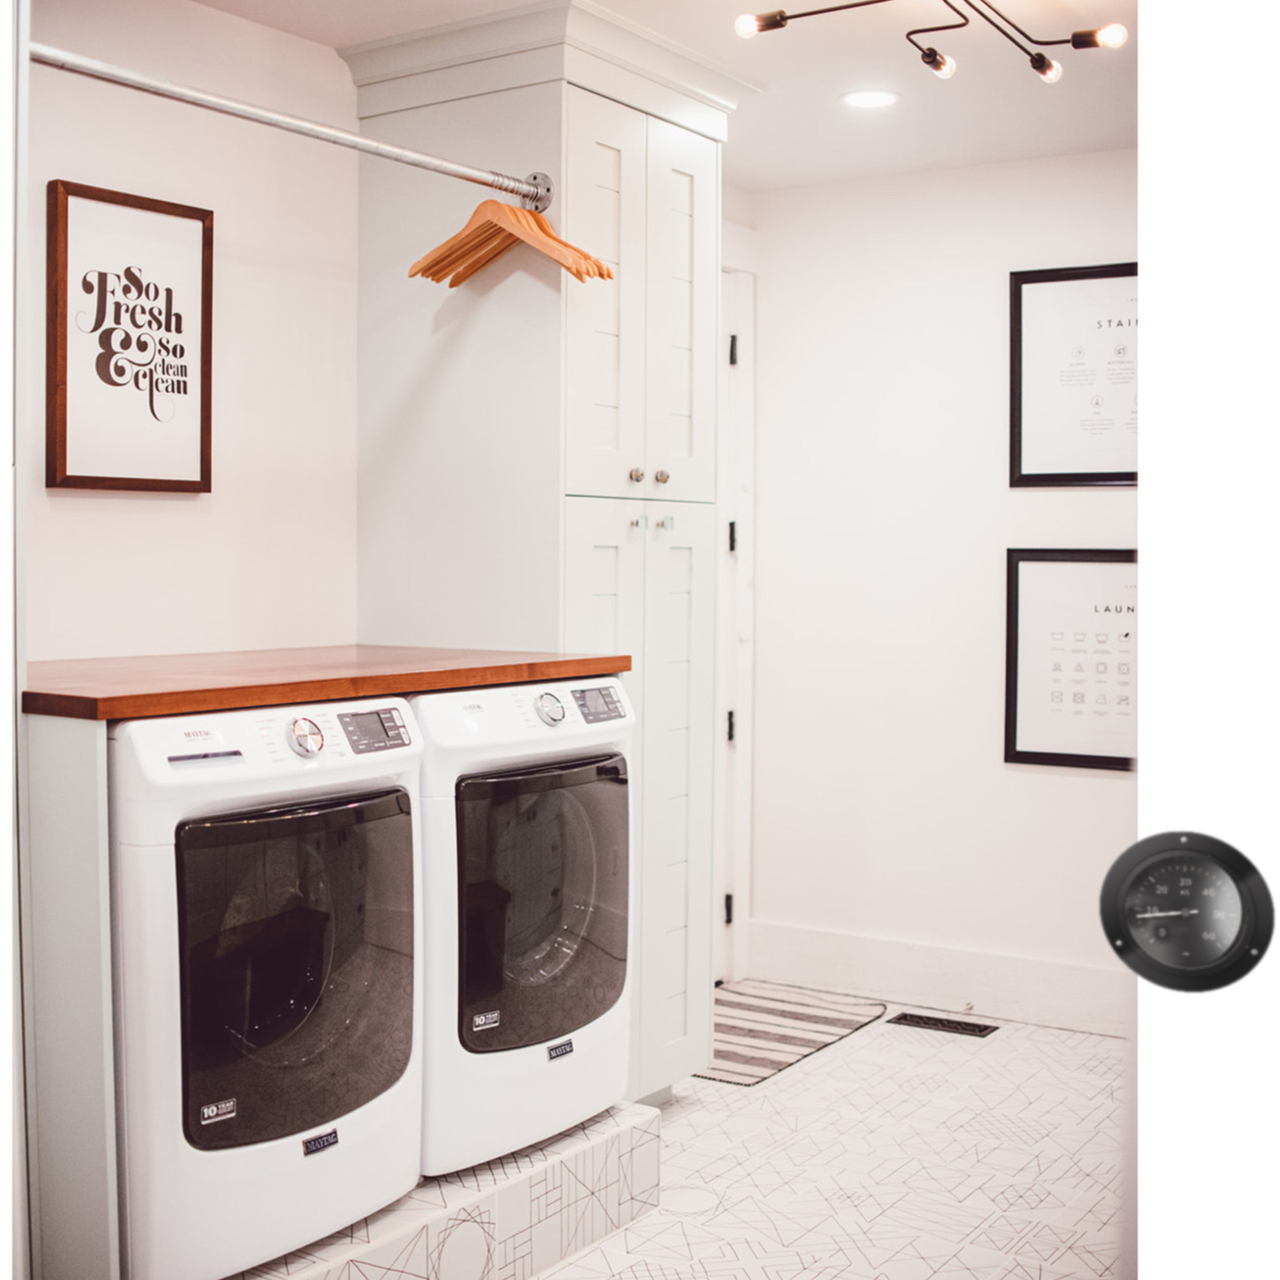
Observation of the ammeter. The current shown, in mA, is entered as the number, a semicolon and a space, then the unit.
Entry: 8; mA
